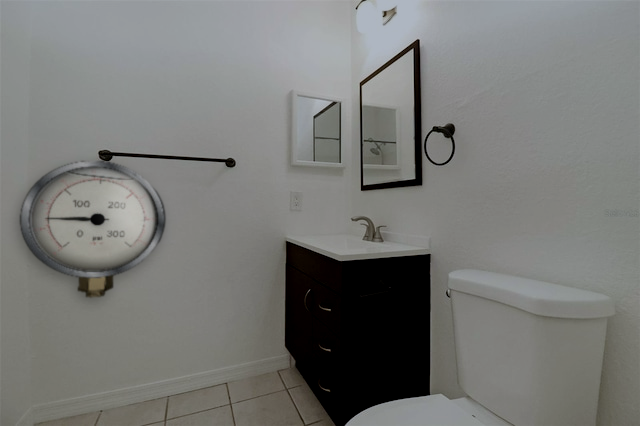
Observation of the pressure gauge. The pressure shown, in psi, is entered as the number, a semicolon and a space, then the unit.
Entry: 50; psi
